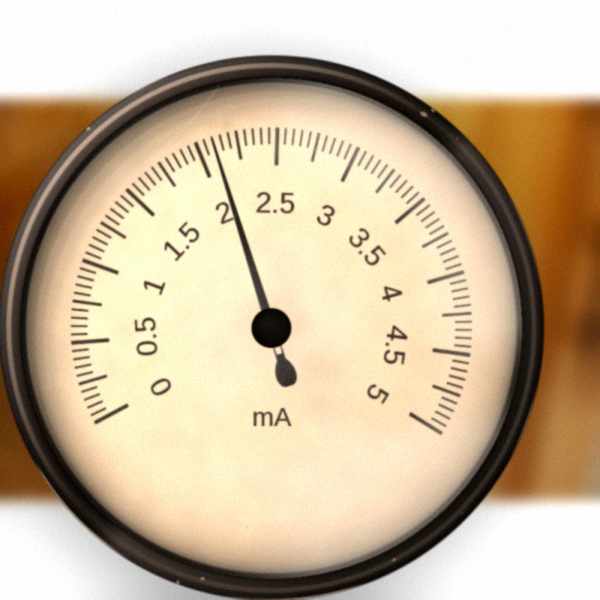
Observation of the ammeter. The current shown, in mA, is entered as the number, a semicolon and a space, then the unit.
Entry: 2.1; mA
